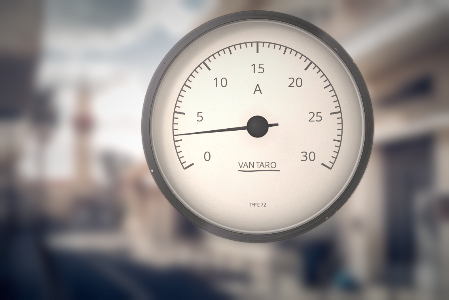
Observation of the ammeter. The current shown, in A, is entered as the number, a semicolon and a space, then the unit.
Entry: 3; A
